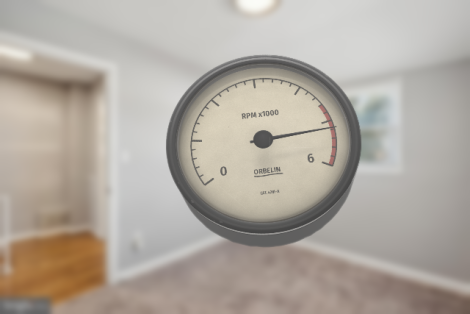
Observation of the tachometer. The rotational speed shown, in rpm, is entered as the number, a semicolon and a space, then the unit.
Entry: 5200; rpm
